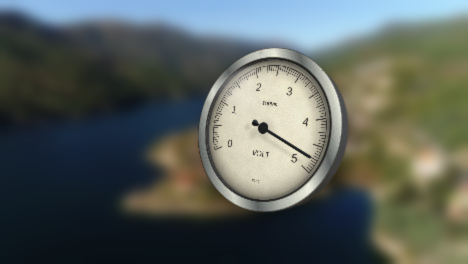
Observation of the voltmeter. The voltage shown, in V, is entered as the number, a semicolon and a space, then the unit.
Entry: 4.75; V
